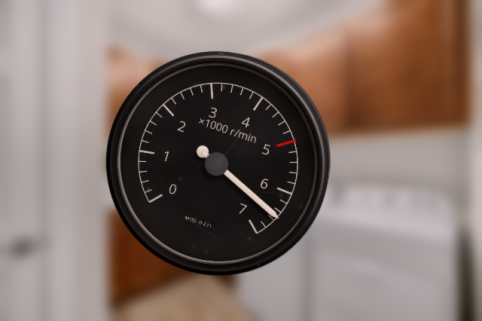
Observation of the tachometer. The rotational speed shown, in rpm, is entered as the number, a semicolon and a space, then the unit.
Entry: 6500; rpm
